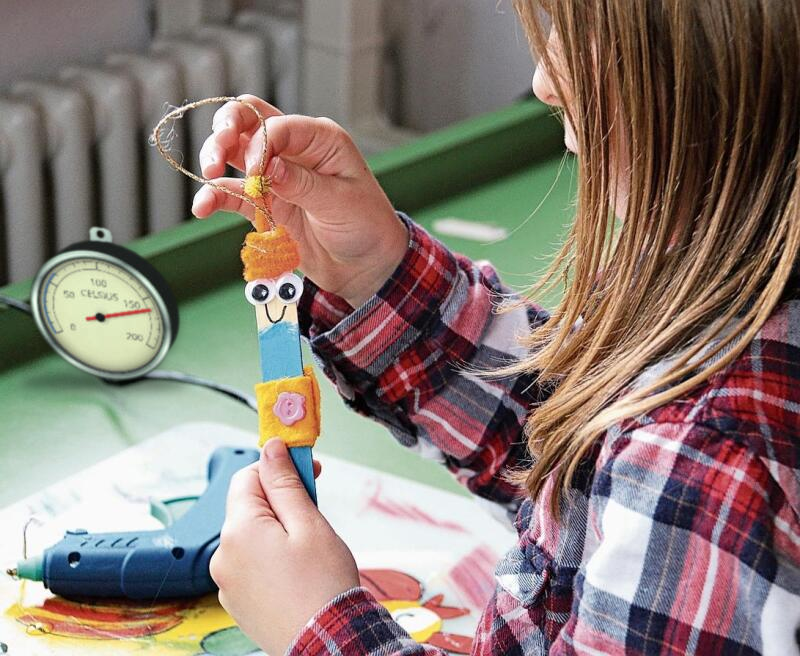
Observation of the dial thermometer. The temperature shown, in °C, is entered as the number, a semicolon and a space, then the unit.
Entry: 160; °C
